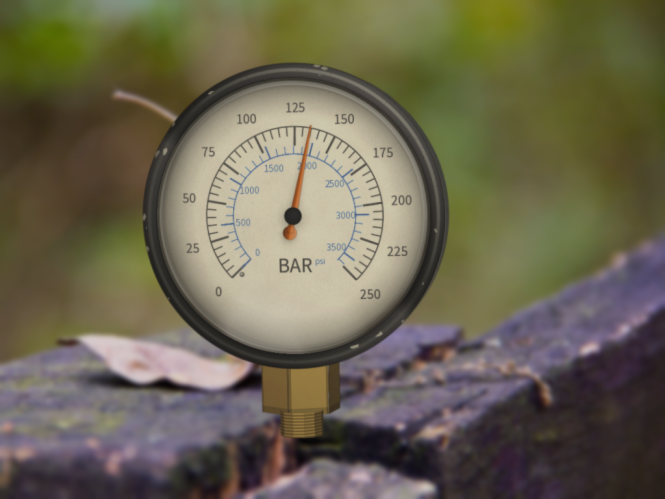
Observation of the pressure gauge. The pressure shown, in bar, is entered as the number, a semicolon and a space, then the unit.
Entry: 135; bar
